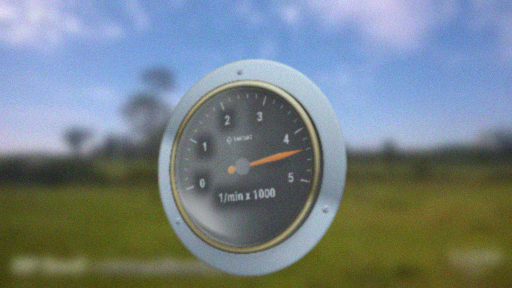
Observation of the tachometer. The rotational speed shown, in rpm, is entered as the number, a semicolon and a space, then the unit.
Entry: 4400; rpm
